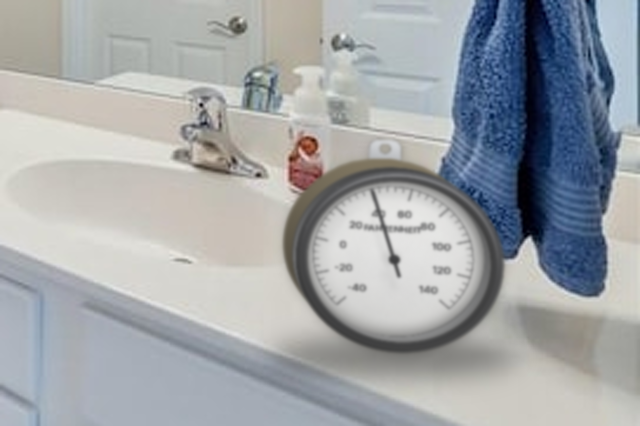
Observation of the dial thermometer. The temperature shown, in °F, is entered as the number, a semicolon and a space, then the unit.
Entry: 40; °F
